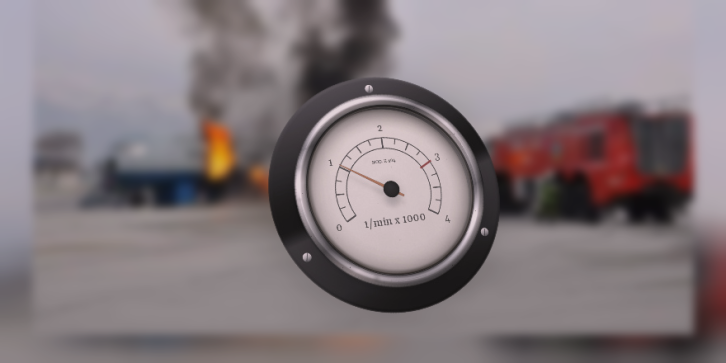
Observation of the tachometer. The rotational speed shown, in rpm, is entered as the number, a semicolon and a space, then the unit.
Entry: 1000; rpm
